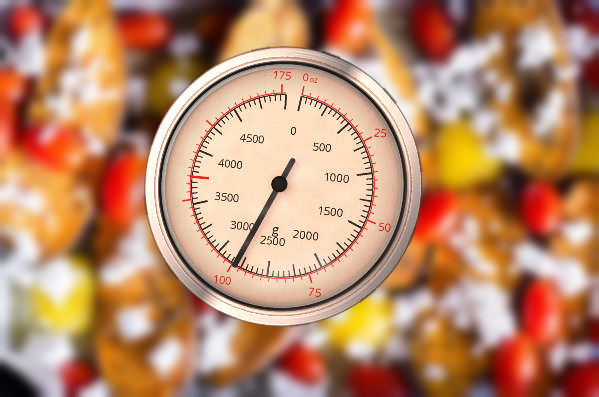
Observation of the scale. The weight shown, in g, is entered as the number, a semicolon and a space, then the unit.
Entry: 2800; g
